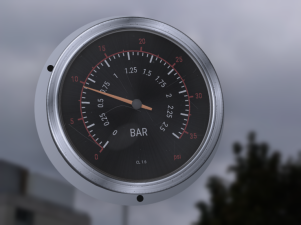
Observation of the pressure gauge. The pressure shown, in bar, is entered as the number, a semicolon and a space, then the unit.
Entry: 0.65; bar
